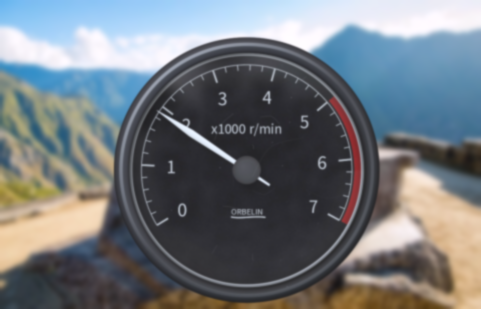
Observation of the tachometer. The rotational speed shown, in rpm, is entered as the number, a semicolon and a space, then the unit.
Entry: 1900; rpm
